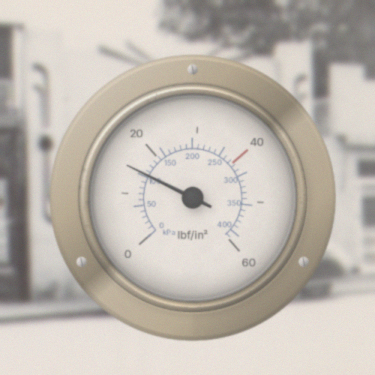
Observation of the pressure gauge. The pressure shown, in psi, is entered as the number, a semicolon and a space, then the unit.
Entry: 15; psi
